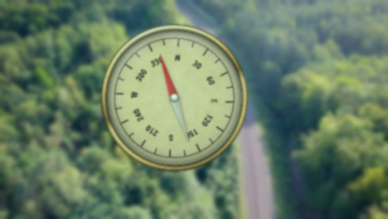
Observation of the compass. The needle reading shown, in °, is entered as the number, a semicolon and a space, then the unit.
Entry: 337.5; °
